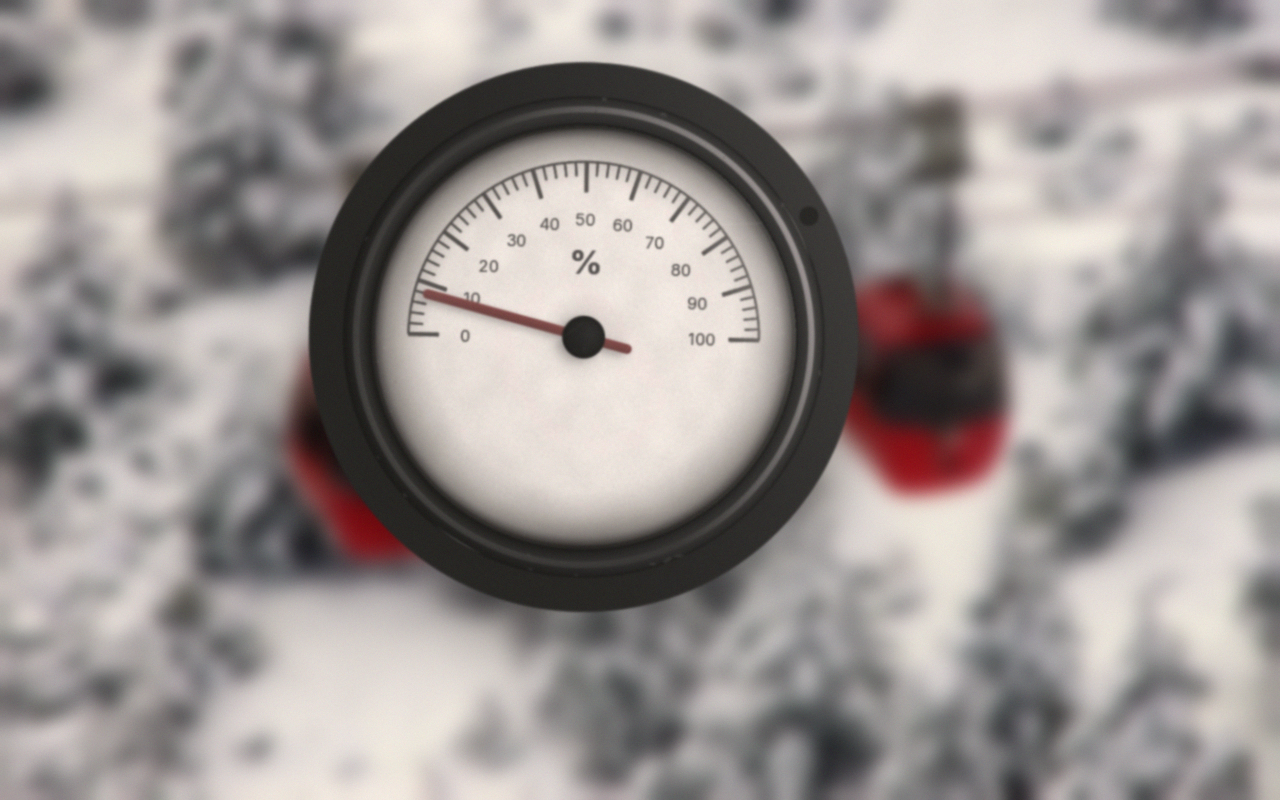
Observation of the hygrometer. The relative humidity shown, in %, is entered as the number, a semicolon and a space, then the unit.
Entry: 8; %
